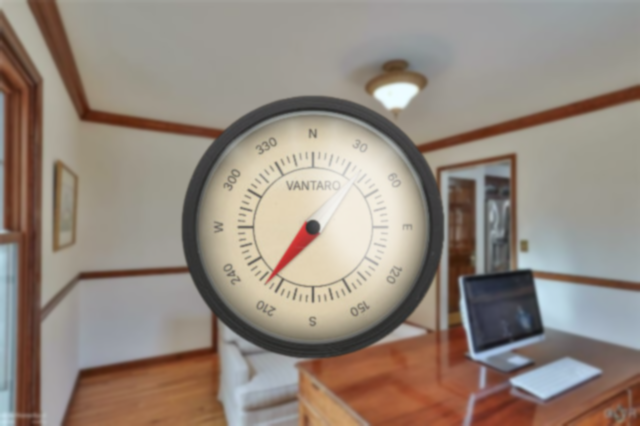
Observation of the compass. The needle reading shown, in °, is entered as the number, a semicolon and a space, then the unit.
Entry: 220; °
